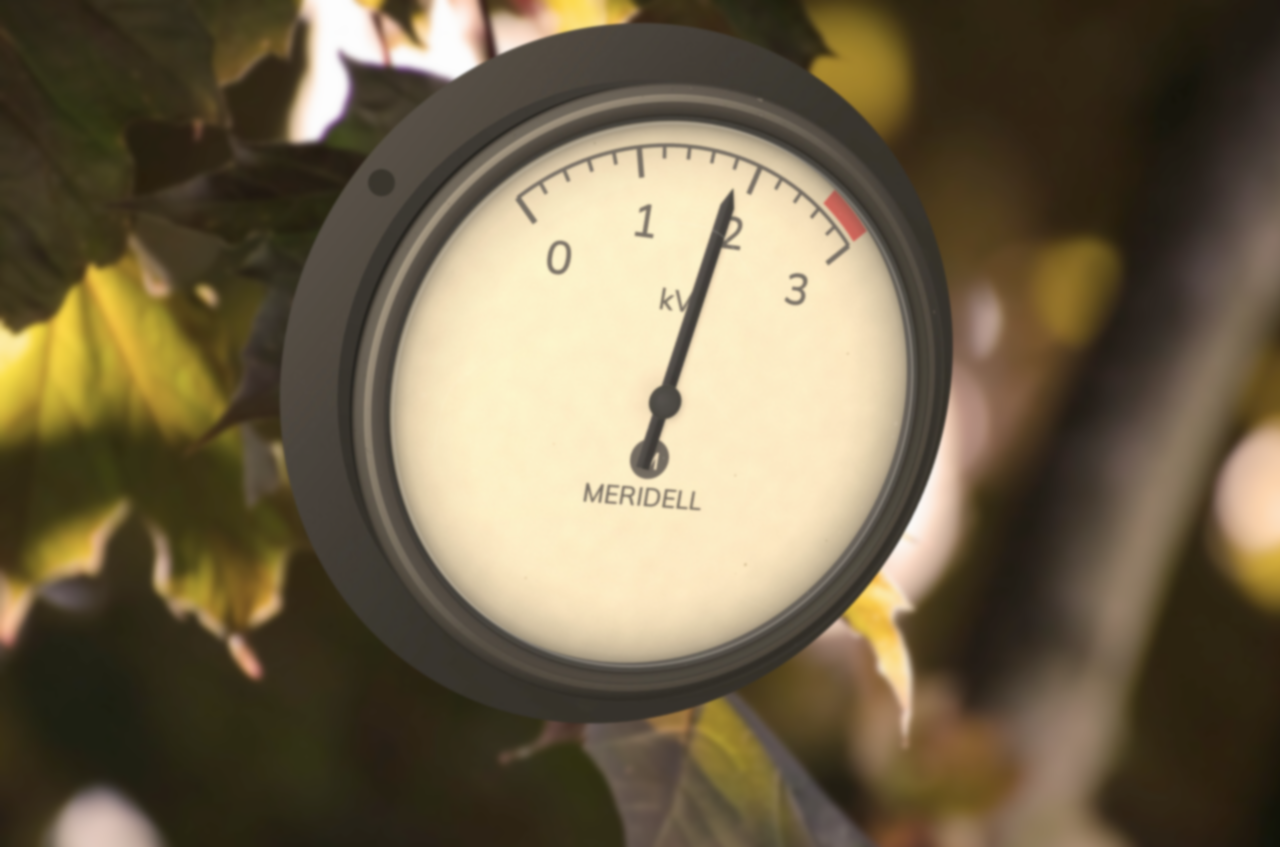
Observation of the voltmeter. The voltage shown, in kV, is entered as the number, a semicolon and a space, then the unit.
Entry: 1.8; kV
